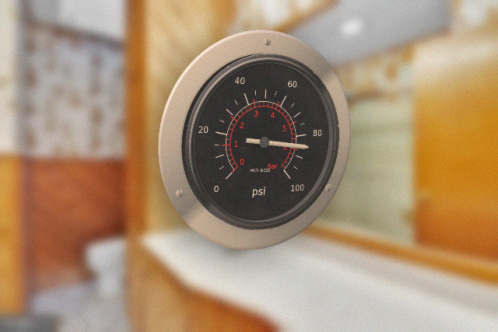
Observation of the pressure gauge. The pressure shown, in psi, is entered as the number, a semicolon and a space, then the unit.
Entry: 85; psi
